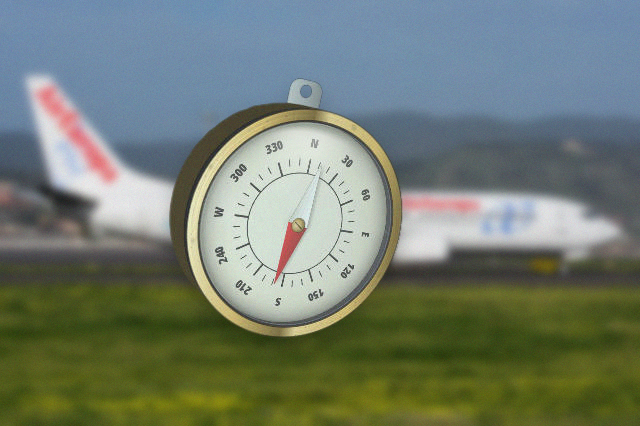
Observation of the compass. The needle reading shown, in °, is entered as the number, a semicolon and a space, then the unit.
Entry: 190; °
